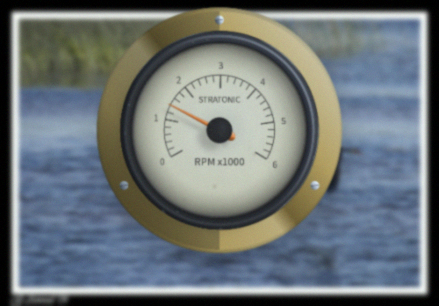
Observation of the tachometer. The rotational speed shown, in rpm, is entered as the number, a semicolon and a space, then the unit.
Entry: 1400; rpm
